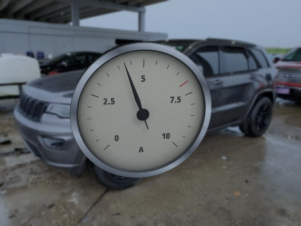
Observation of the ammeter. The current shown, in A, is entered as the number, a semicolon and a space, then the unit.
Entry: 4.25; A
